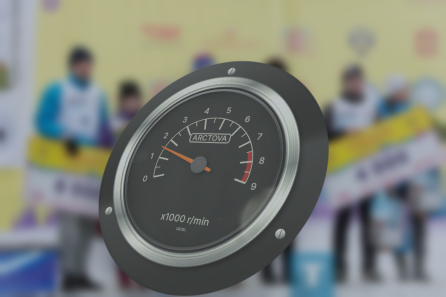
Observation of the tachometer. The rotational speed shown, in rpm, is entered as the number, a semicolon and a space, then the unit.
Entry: 1500; rpm
